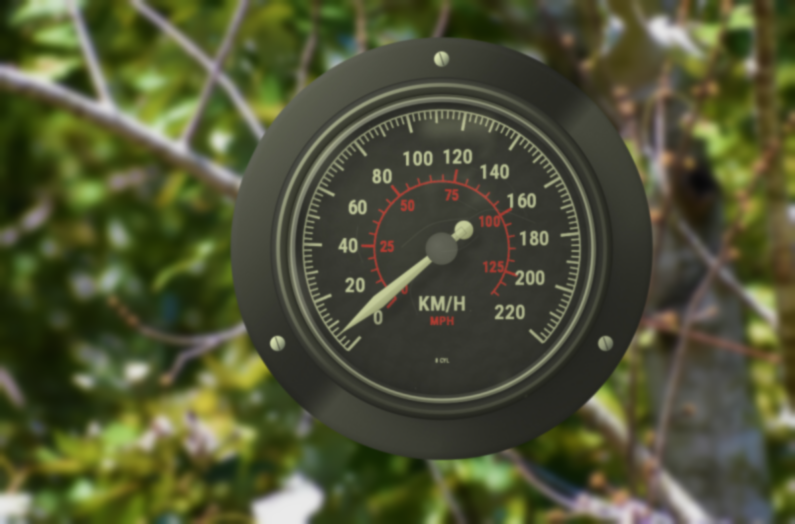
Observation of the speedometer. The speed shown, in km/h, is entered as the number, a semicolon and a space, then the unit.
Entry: 6; km/h
